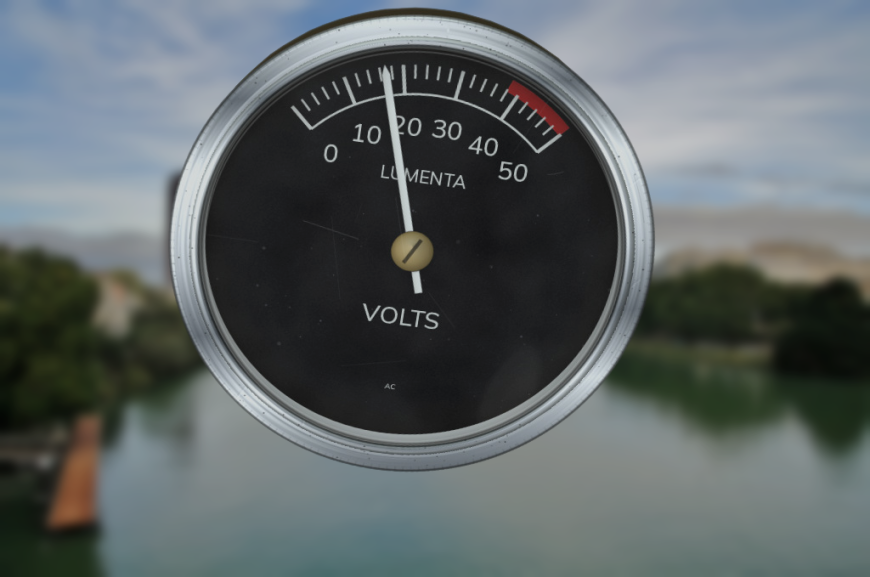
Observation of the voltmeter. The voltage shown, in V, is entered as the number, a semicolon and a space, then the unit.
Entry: 17; V
